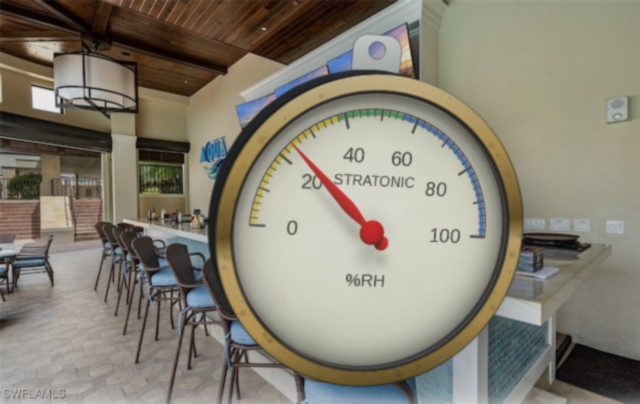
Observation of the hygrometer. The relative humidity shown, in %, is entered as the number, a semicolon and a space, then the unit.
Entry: 24; %
